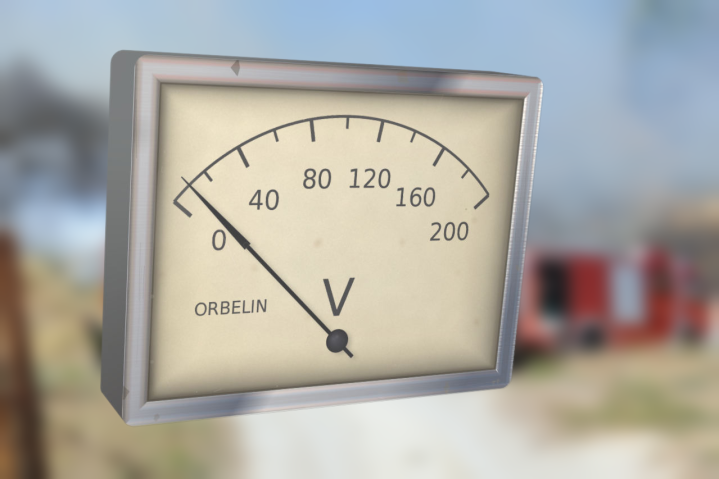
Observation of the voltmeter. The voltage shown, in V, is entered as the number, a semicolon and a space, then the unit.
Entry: 10; V
